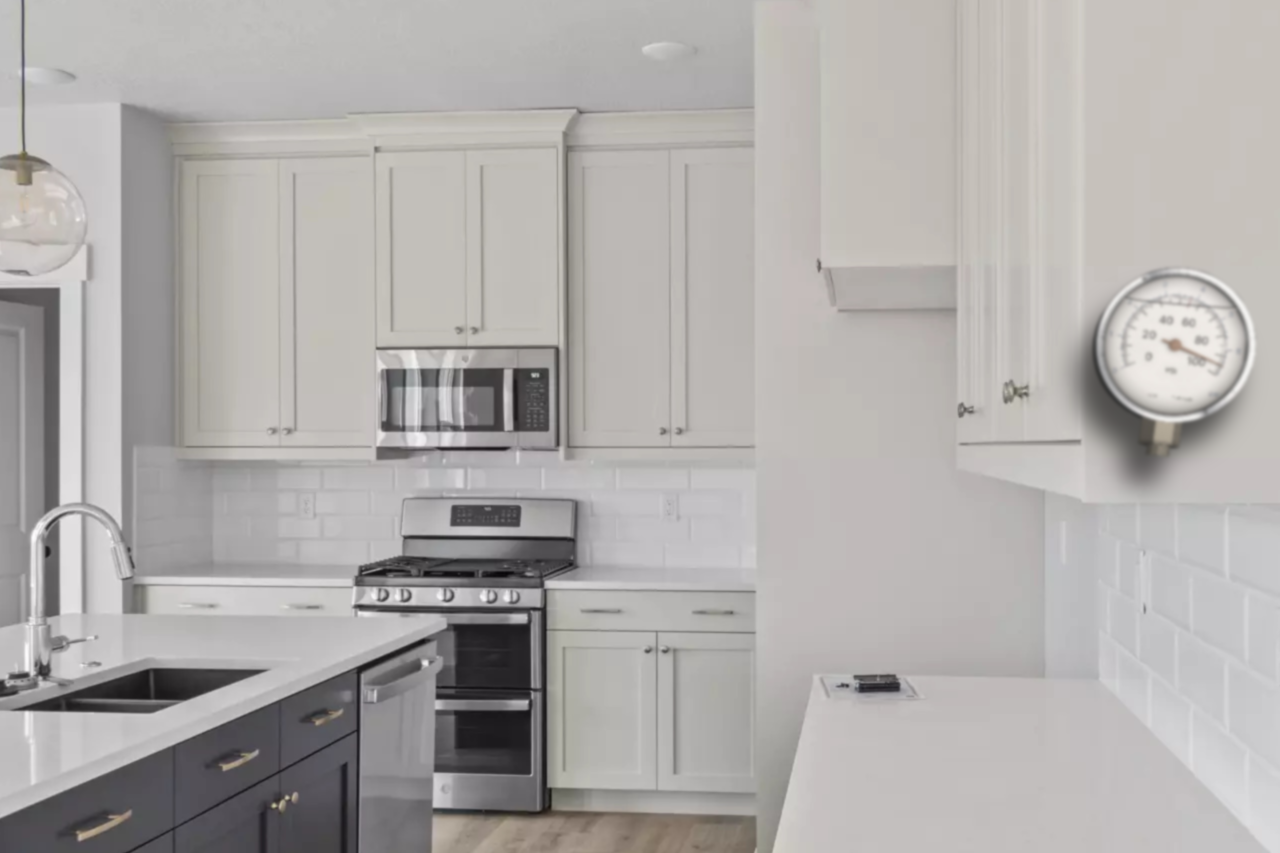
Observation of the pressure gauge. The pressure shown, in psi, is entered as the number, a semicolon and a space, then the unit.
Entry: 95; psi
